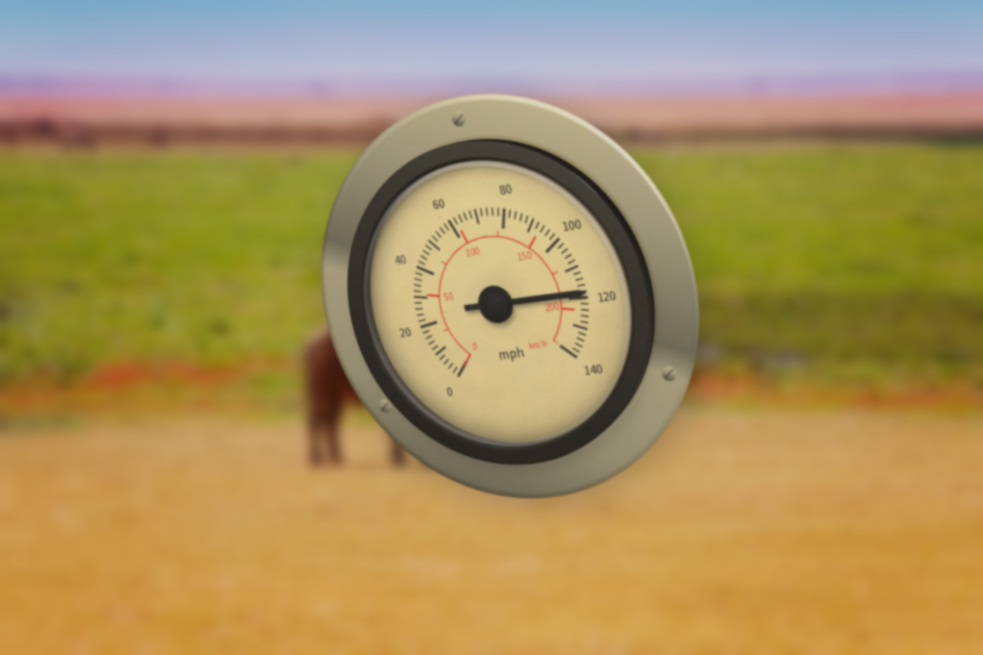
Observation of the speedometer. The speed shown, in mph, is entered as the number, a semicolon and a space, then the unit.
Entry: 118; mph
